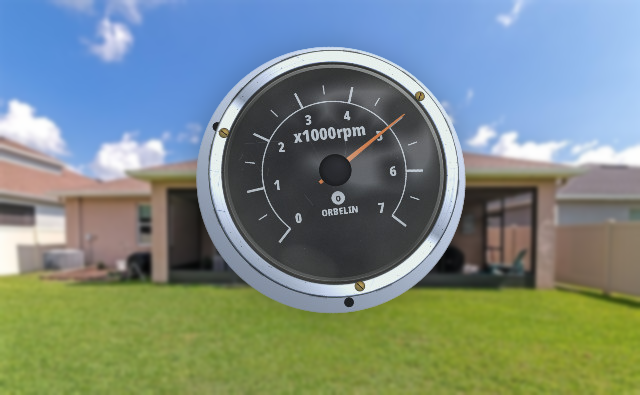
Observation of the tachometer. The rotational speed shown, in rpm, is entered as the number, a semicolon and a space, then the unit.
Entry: 5000; rpm
